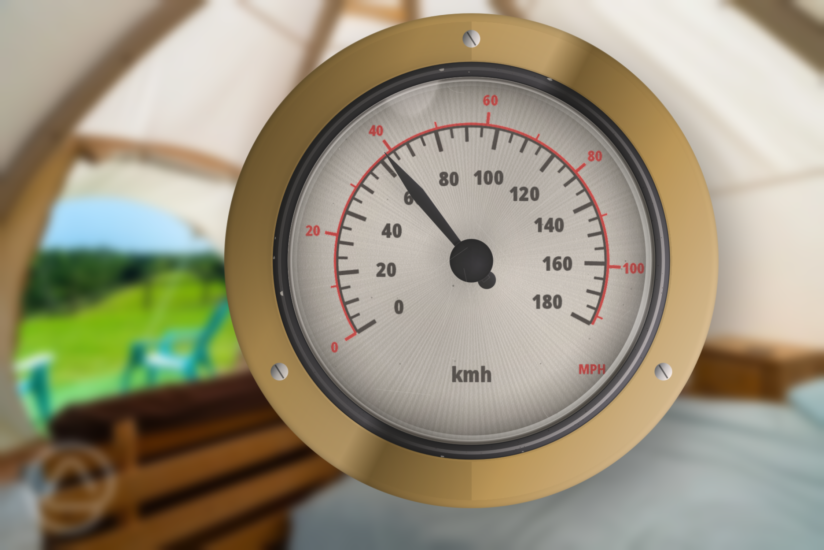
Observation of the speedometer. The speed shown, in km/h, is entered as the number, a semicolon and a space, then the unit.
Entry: 62.5; km/h
